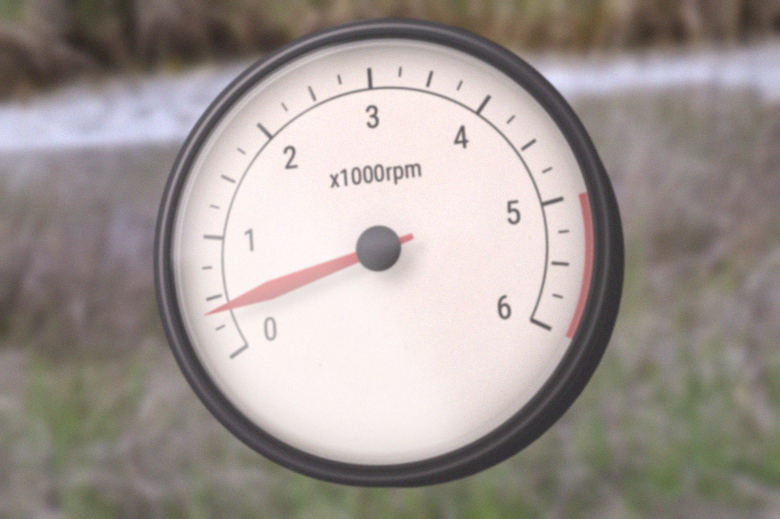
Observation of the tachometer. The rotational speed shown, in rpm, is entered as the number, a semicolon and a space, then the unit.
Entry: 375; rpm
